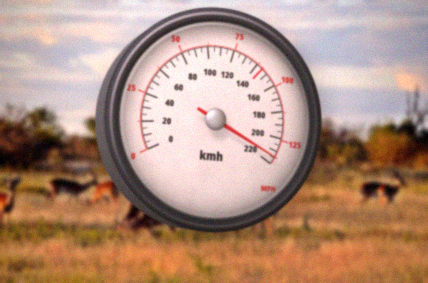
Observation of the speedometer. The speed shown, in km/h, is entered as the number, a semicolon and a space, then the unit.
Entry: 215; km/h
